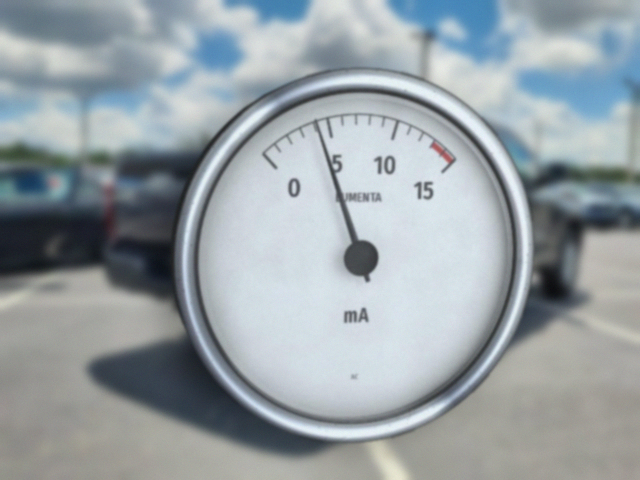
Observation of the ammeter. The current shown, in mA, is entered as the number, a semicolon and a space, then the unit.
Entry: 4; mA
